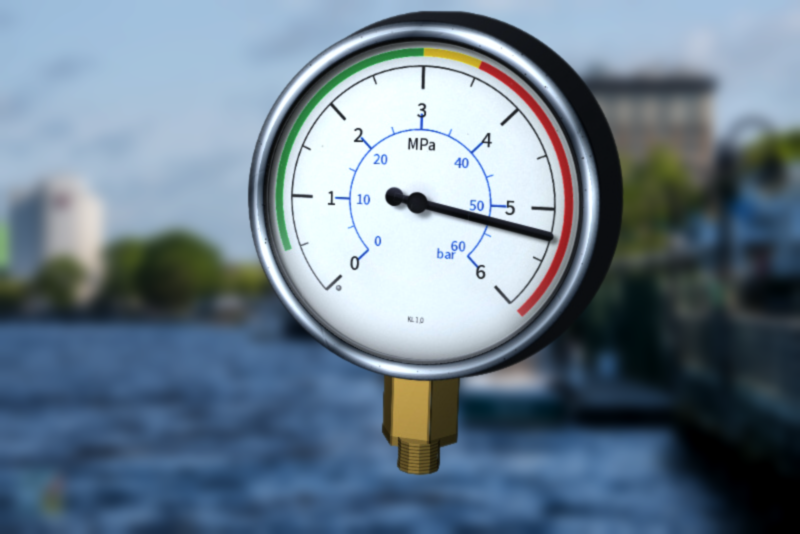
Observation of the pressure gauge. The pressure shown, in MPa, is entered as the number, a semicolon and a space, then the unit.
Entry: 5.25; MPa
